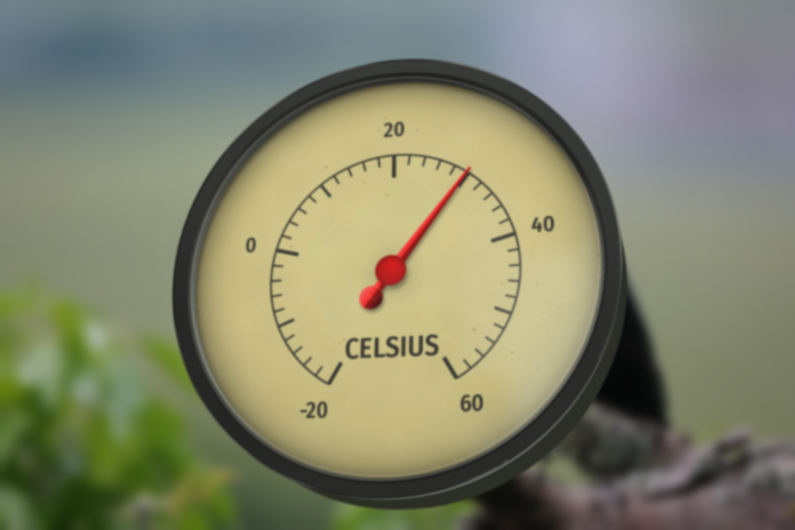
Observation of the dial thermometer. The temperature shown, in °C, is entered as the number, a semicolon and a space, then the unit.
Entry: 30; °C
